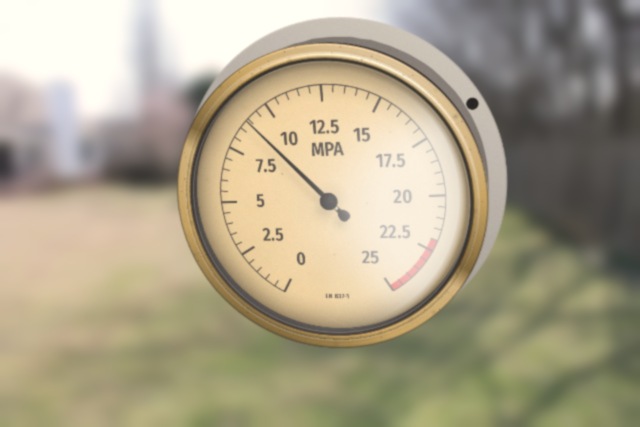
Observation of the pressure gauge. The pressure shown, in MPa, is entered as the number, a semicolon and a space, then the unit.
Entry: 9; MPa
